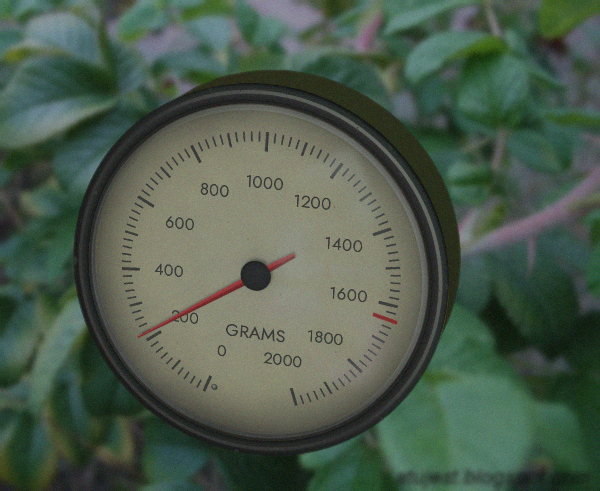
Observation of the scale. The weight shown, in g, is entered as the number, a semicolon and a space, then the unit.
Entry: 220; g
